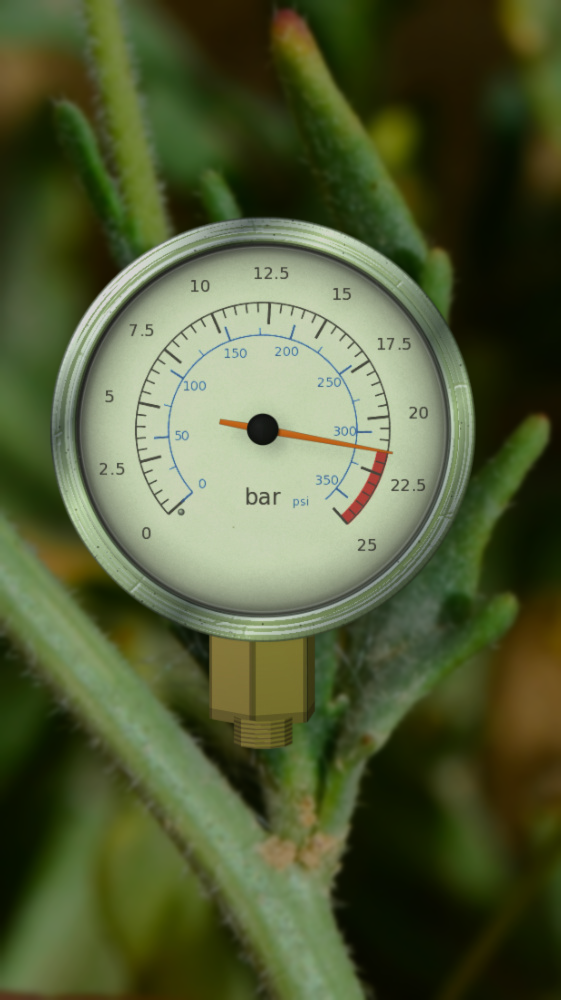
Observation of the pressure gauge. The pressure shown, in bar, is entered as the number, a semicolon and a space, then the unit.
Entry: 21.5; bar
